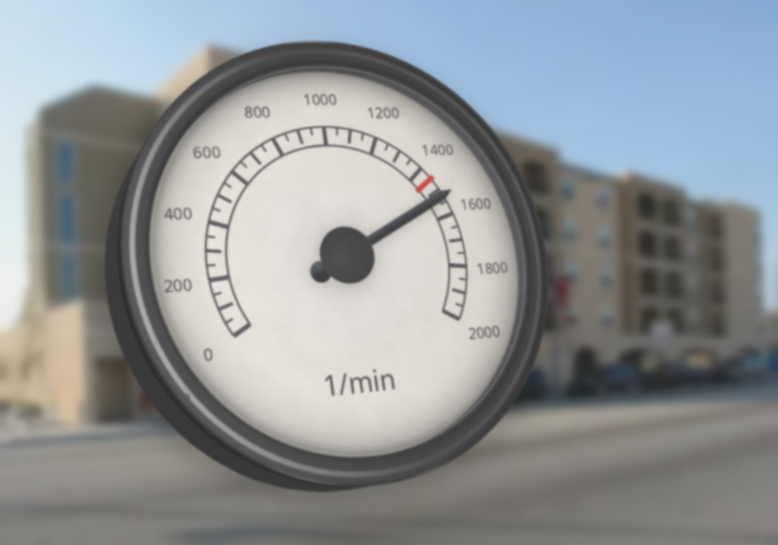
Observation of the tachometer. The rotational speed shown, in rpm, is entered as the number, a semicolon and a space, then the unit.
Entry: 1525; rpm
